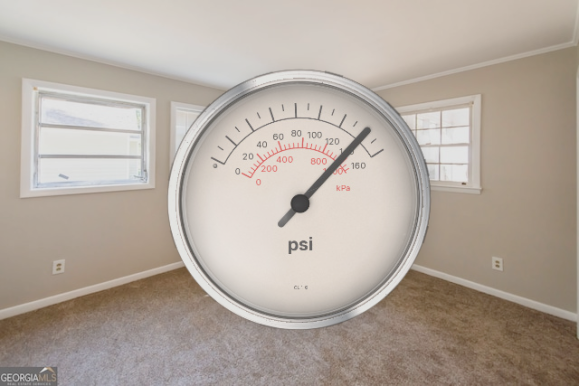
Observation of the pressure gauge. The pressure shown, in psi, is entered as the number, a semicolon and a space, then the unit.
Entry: 140; psi
